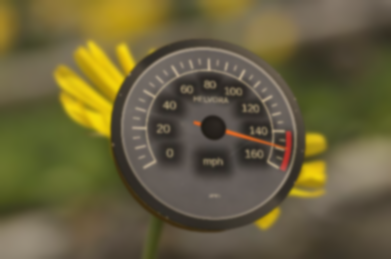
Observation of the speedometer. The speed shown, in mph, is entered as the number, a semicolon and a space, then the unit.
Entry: 150; mph
